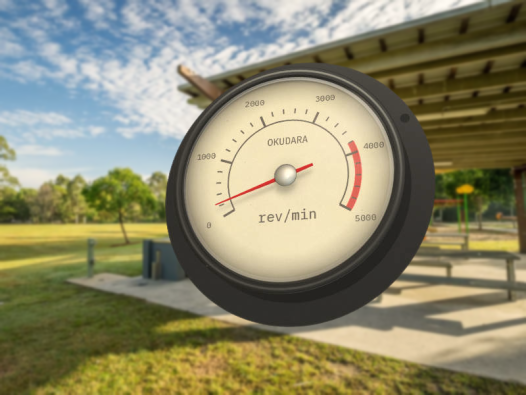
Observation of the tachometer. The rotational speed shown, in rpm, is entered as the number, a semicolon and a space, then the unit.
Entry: 200; rpm
